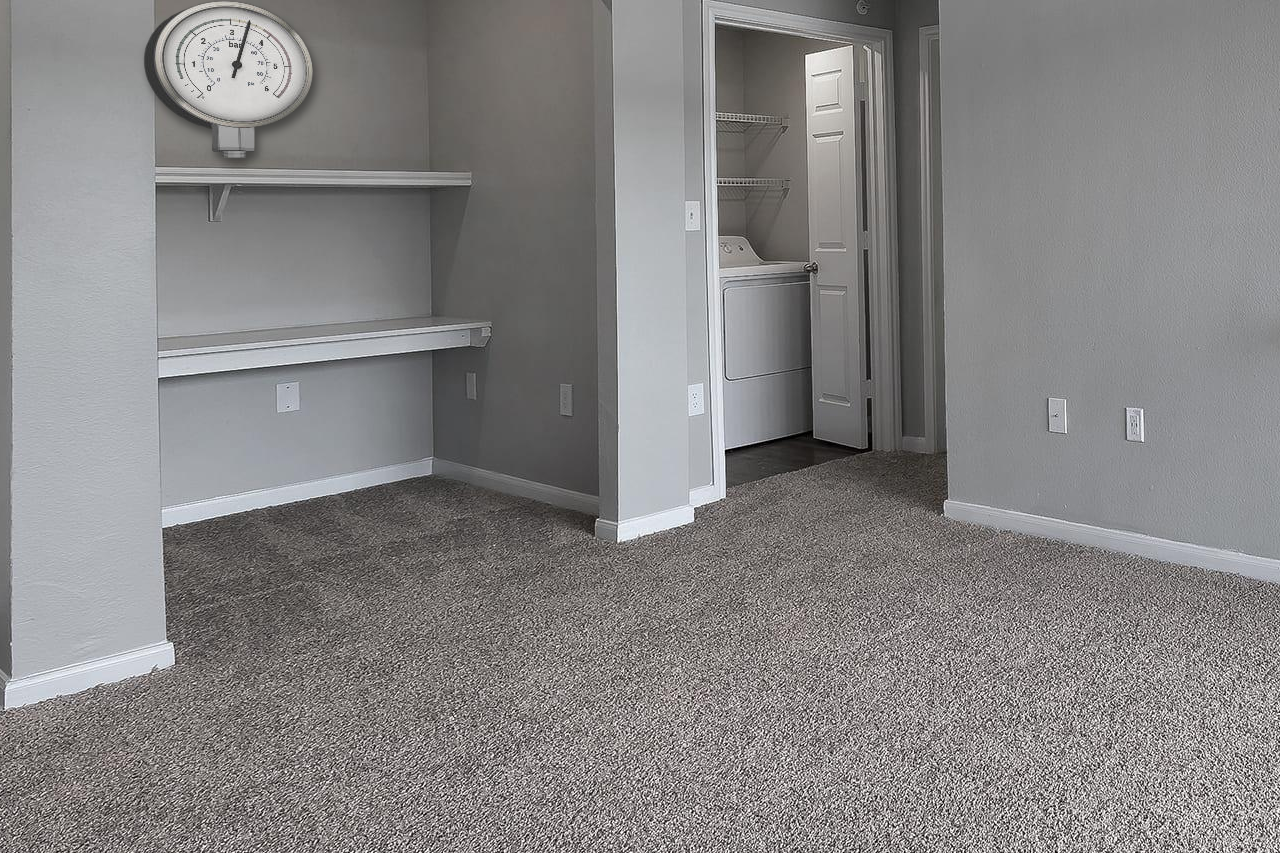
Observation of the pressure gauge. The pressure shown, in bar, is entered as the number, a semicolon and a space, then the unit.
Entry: 3.4; bar
